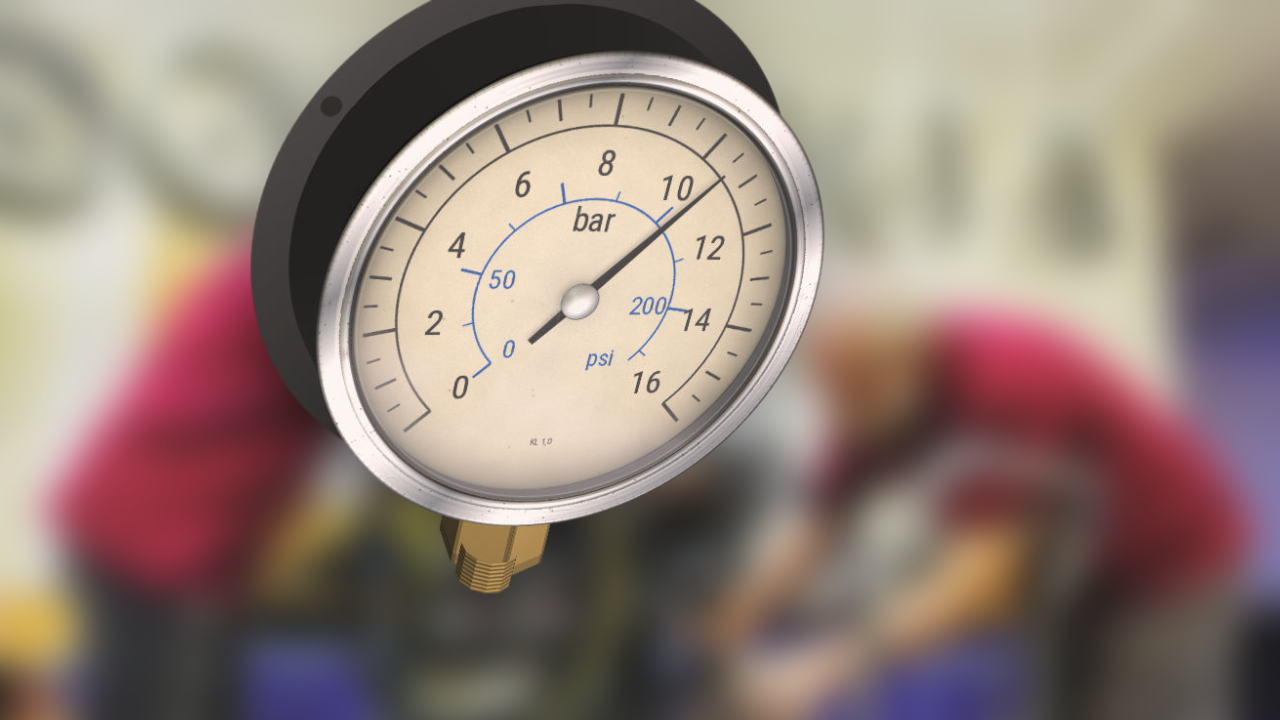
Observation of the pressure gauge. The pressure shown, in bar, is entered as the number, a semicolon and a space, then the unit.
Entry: 10.5; bar
